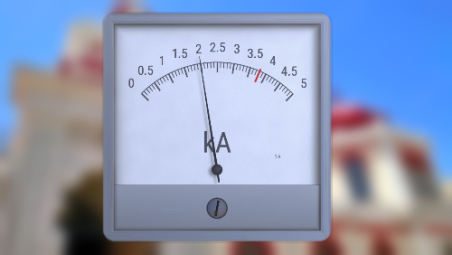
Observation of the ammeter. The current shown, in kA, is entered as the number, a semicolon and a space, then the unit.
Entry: 2; kA
